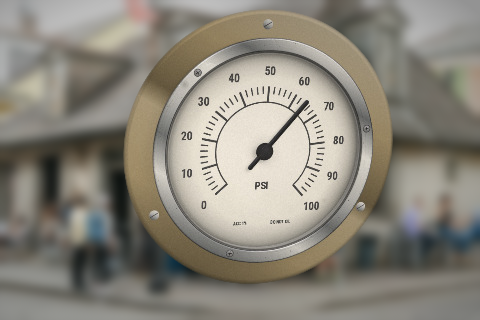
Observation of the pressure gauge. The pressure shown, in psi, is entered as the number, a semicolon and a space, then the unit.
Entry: 64; psi
